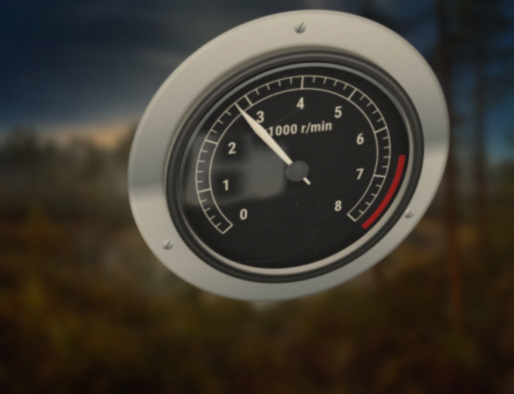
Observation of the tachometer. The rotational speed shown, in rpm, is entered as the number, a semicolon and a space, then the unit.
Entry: 2800; rpm
